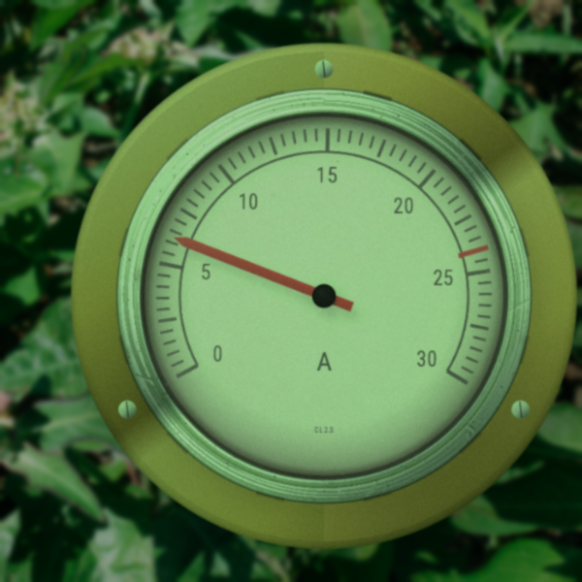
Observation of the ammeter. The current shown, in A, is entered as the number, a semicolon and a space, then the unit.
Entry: 6.25; A
